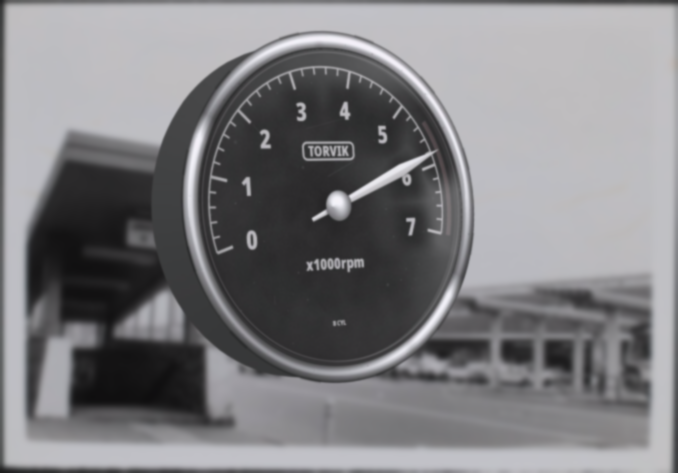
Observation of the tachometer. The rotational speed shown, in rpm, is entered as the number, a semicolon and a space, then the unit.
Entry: 5800; rpm
